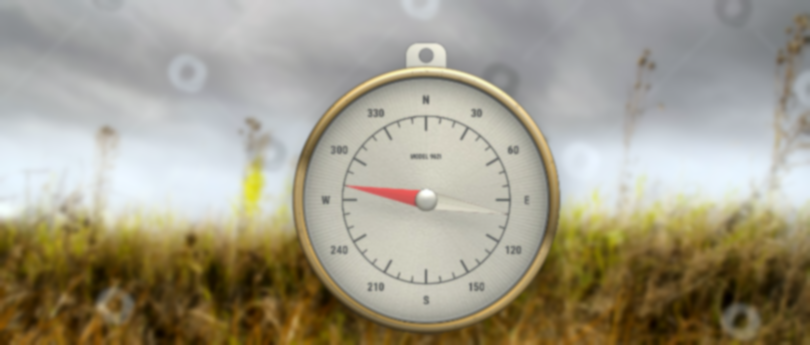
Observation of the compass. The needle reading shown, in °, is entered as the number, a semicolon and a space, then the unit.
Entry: 280; °
